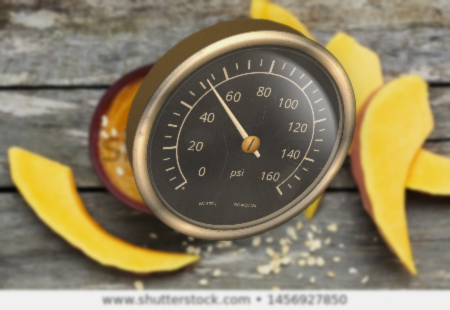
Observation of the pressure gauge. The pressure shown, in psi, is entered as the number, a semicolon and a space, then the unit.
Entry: 52.5; psi
